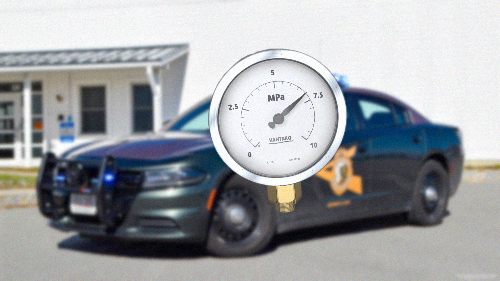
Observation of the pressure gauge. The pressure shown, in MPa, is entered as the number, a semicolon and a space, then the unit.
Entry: 7; MPa
